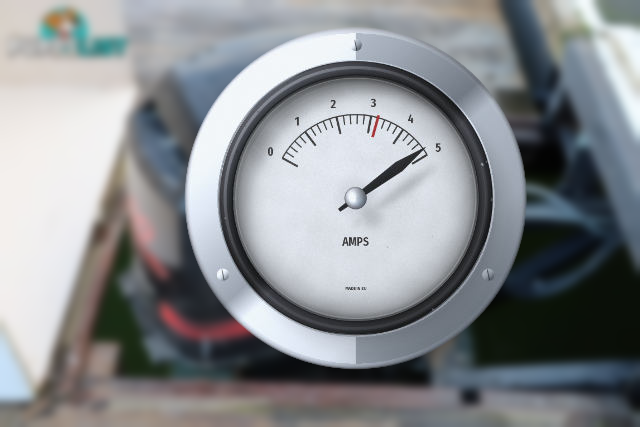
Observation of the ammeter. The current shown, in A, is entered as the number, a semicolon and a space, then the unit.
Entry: 4.8; A
